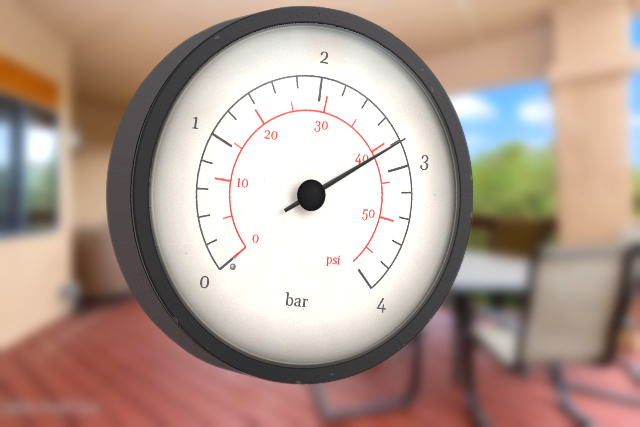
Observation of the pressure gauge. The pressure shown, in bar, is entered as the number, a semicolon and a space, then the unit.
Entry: 2.8; bar
